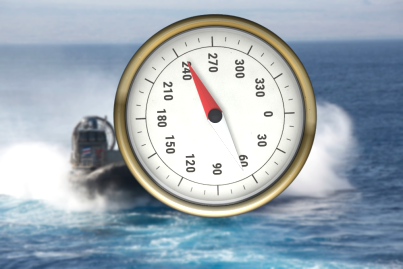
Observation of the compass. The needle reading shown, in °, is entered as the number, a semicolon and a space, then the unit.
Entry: 245; °
